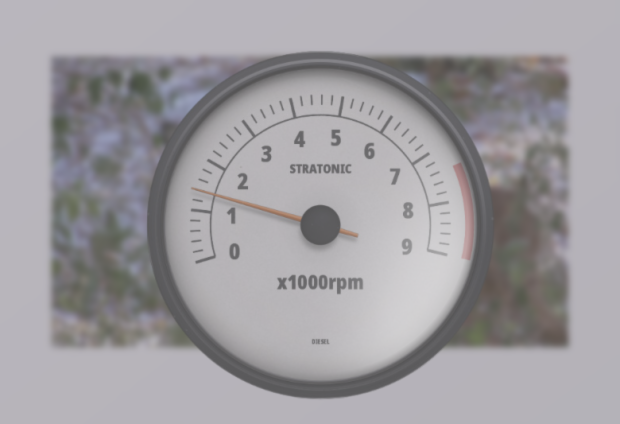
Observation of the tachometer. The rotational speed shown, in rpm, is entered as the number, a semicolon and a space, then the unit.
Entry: 1400; rpm
